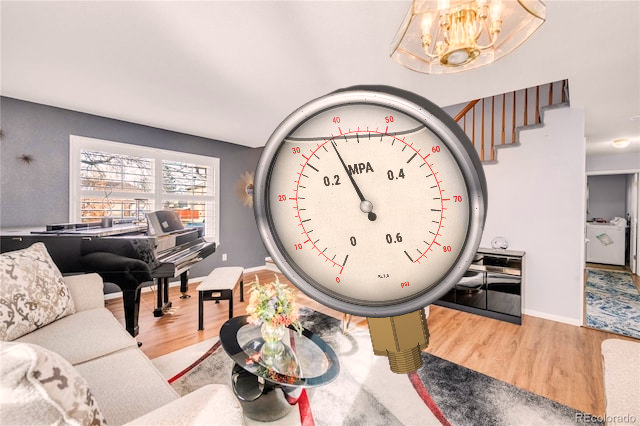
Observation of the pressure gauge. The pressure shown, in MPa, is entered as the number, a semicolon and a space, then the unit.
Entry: 0.26; MPa
